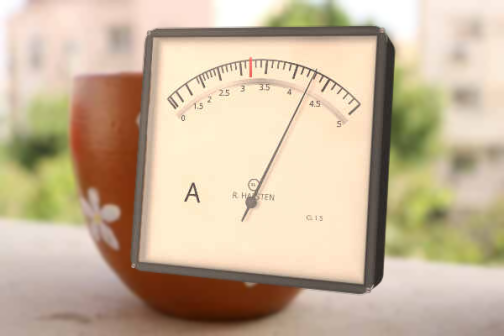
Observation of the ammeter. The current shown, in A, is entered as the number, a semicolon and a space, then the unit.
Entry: 4.3; A
